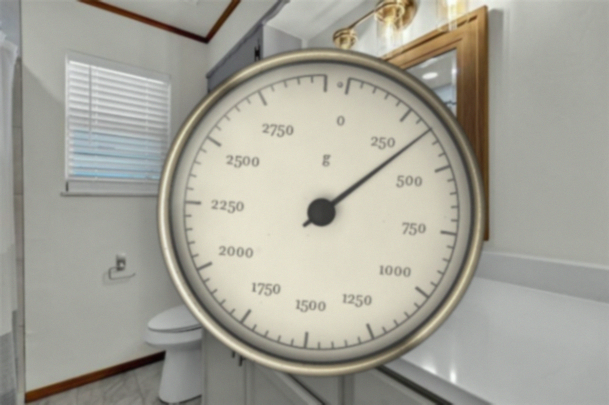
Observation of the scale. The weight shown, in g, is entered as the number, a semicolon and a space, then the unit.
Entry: 350; g
